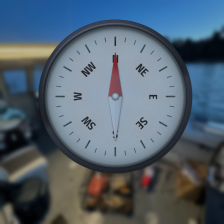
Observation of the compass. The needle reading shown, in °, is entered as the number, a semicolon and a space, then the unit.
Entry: 0; °
